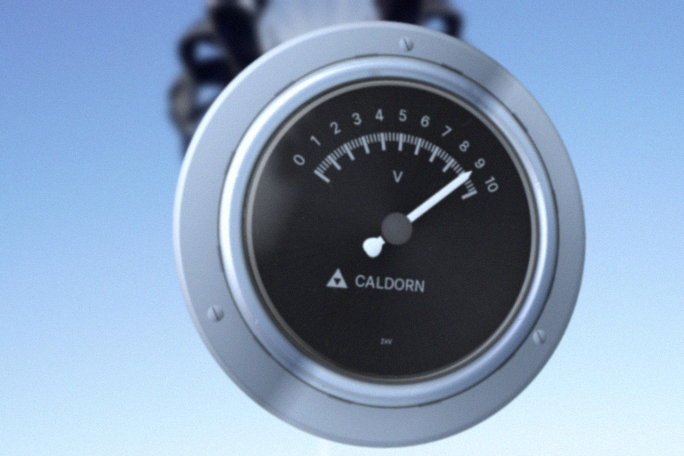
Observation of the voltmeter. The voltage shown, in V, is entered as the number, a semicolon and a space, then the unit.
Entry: 9; V
